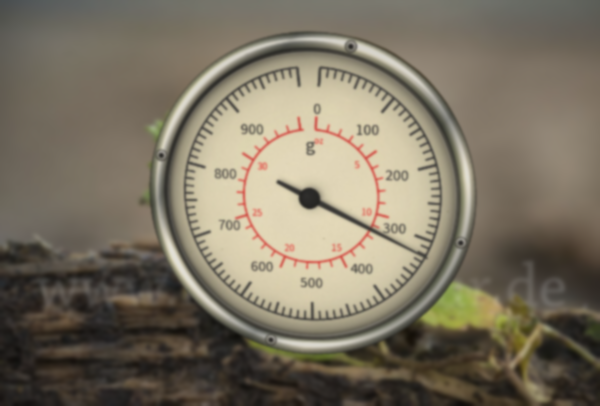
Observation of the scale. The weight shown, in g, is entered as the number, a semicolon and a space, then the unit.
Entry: 320; g
